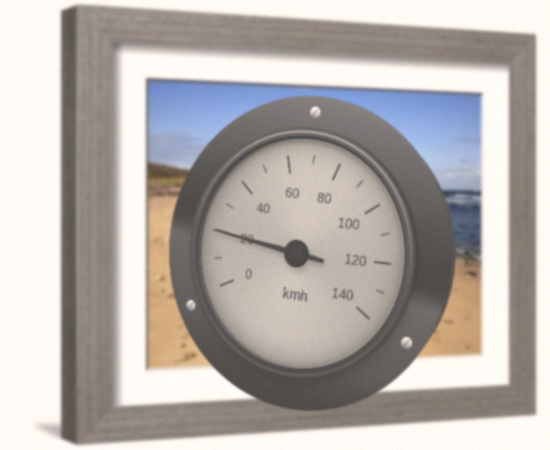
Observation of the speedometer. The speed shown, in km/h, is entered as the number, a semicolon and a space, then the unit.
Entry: 20; km/h
